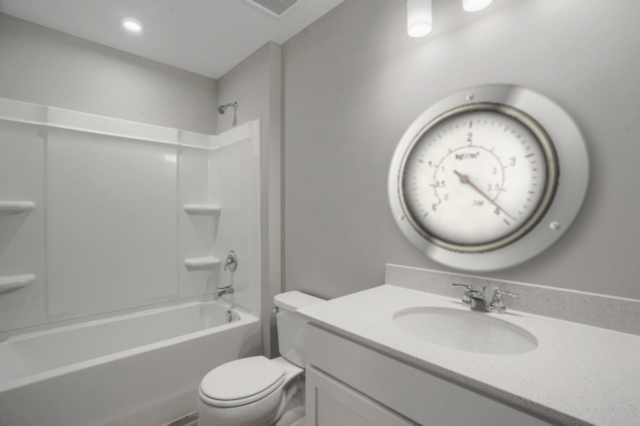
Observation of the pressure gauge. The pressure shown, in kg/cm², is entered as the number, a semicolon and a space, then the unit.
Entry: 3.9; kg/cm²
